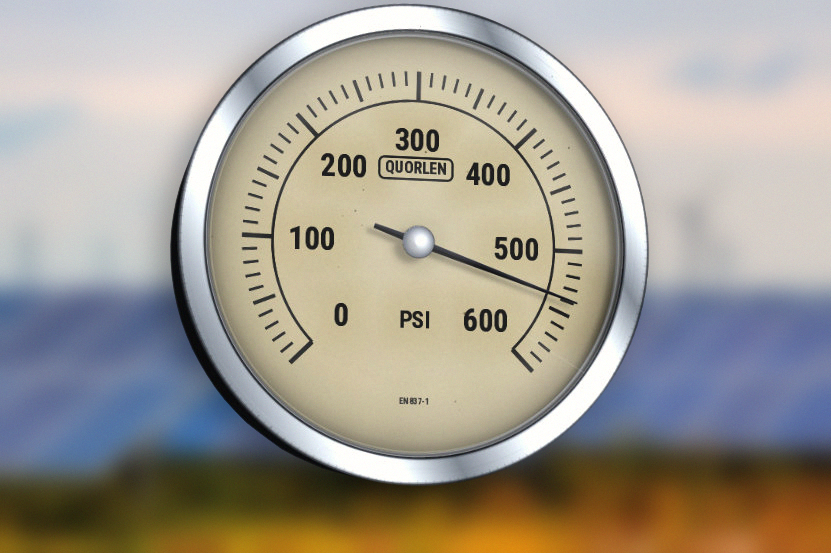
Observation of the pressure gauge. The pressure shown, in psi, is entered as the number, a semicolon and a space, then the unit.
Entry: 540; psi
